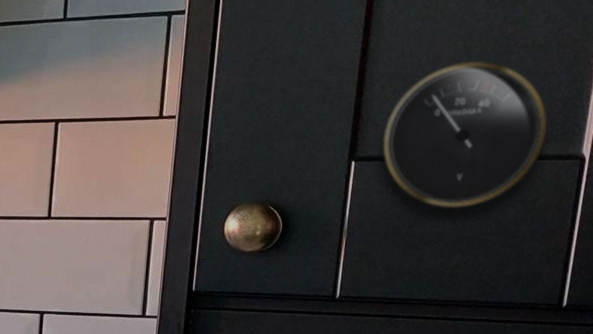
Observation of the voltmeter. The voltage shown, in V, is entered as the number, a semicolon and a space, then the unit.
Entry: 5; V
